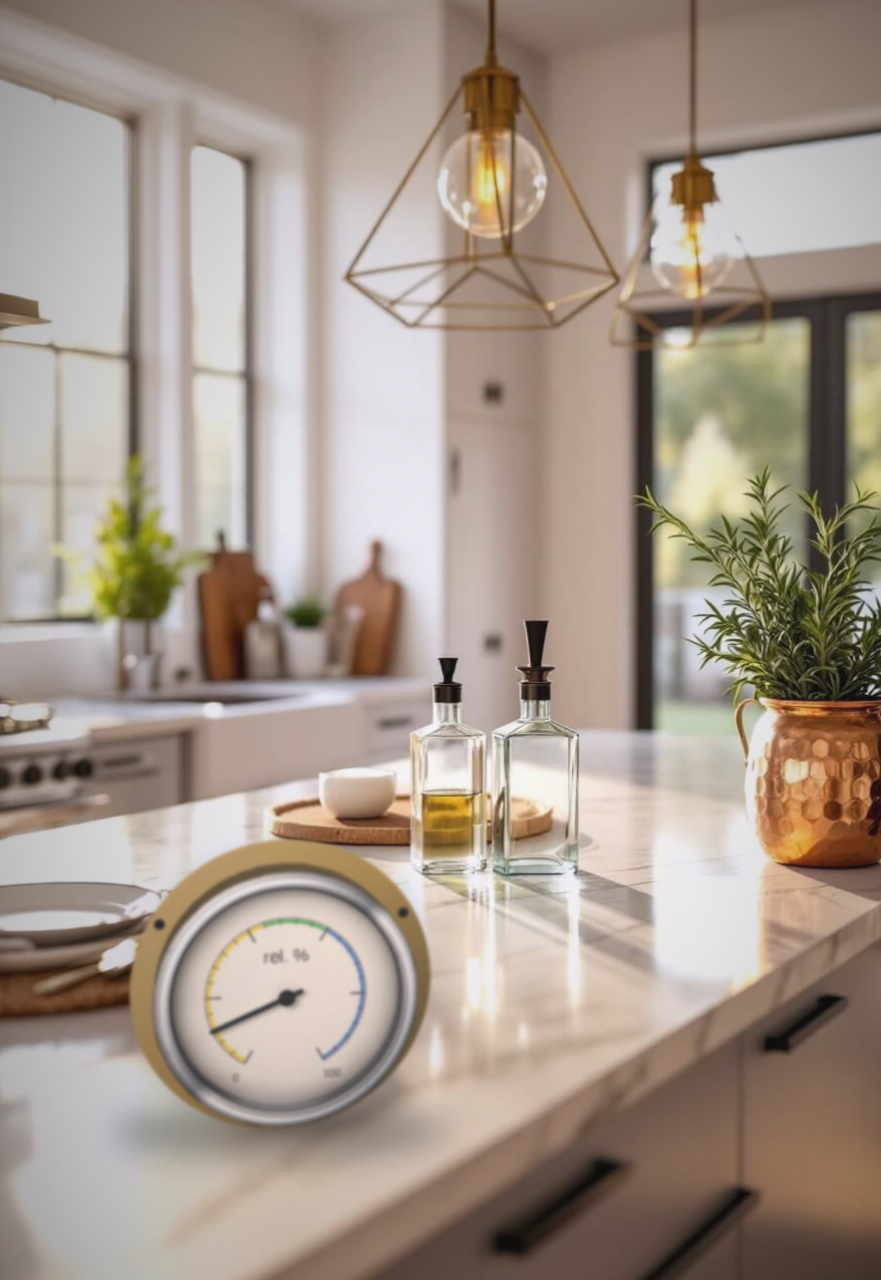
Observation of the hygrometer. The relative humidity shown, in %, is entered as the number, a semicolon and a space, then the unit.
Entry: 12; %
